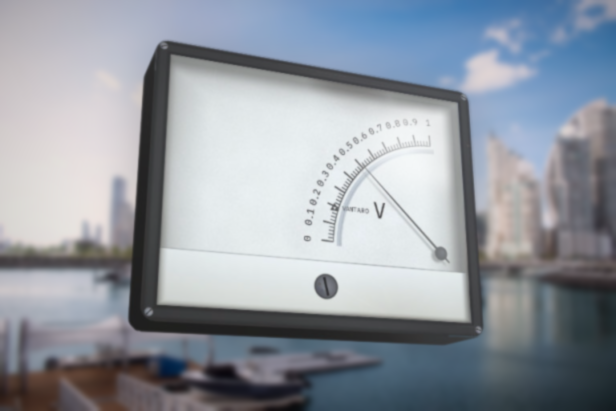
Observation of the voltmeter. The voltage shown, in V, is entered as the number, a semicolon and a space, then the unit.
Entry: 0.5; V
